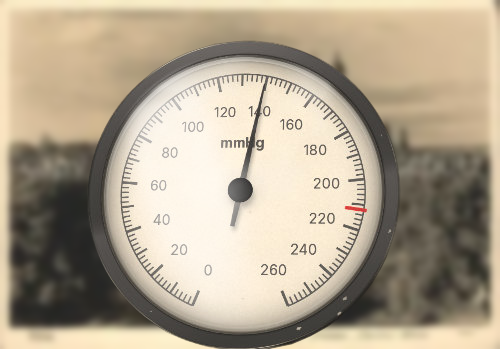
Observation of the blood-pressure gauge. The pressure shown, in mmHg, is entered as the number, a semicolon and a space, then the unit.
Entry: 140; mmHg
